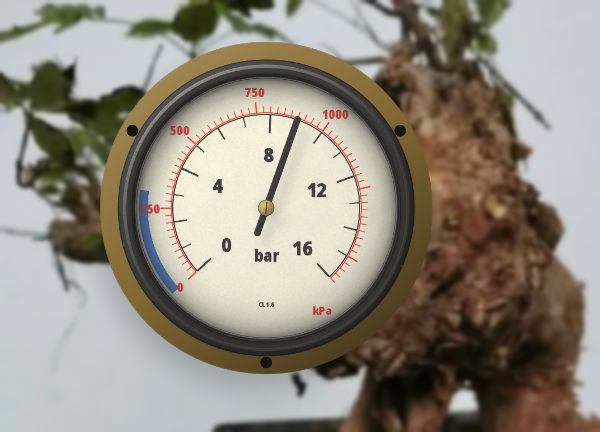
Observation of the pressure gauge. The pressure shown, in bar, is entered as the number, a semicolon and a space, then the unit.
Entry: 9; bar
